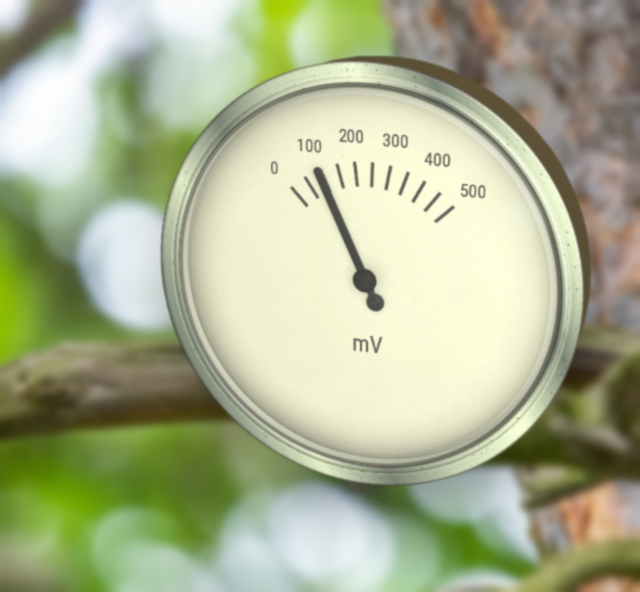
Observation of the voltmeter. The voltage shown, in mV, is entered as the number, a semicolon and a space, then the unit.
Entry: 100; mV
